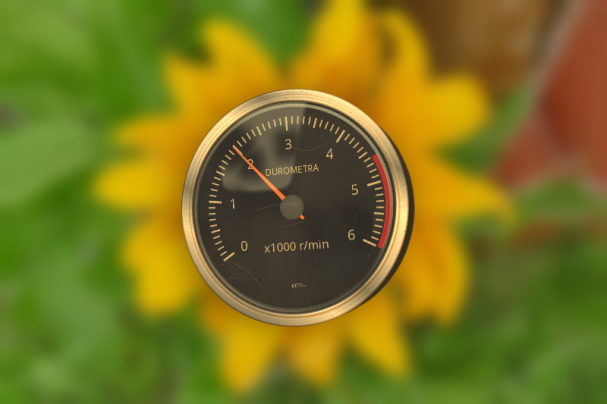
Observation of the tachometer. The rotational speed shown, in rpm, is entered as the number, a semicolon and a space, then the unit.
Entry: 2000; rpm
